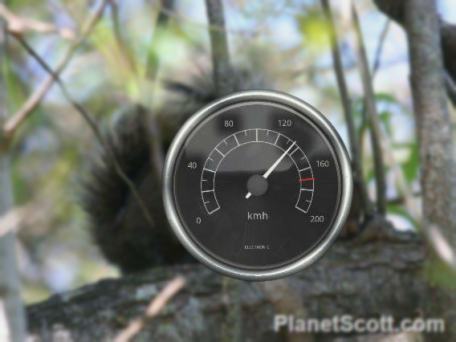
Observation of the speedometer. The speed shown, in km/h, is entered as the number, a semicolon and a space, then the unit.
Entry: 135; km/h
